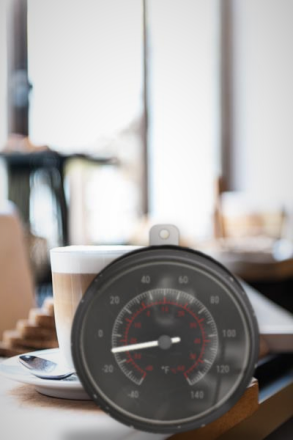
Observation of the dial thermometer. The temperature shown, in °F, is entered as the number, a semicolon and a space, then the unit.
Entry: -10; °F
